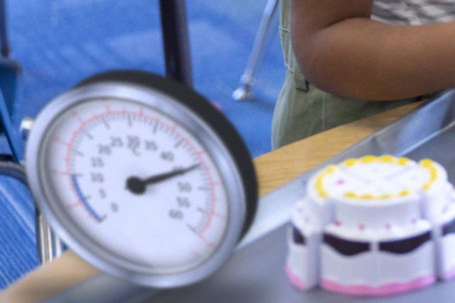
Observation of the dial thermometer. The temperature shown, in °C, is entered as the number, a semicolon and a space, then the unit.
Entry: 45; °C
